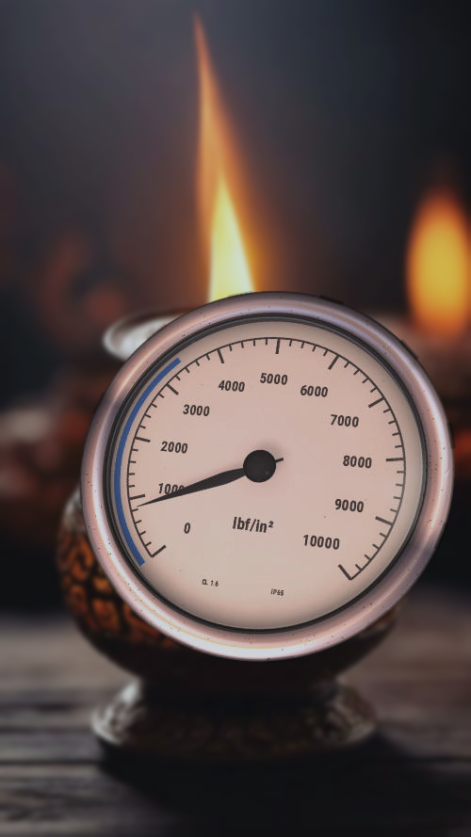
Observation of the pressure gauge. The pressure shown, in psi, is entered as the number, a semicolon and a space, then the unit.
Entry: 800; psi
